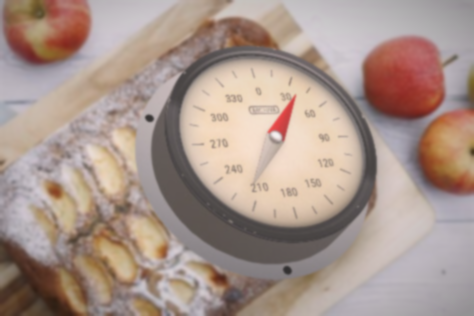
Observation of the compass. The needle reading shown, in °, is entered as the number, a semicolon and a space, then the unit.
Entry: 37.5; °
